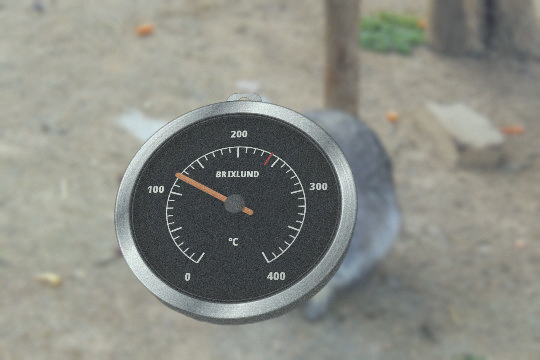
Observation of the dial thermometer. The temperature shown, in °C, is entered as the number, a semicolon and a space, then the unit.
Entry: 120; °C
